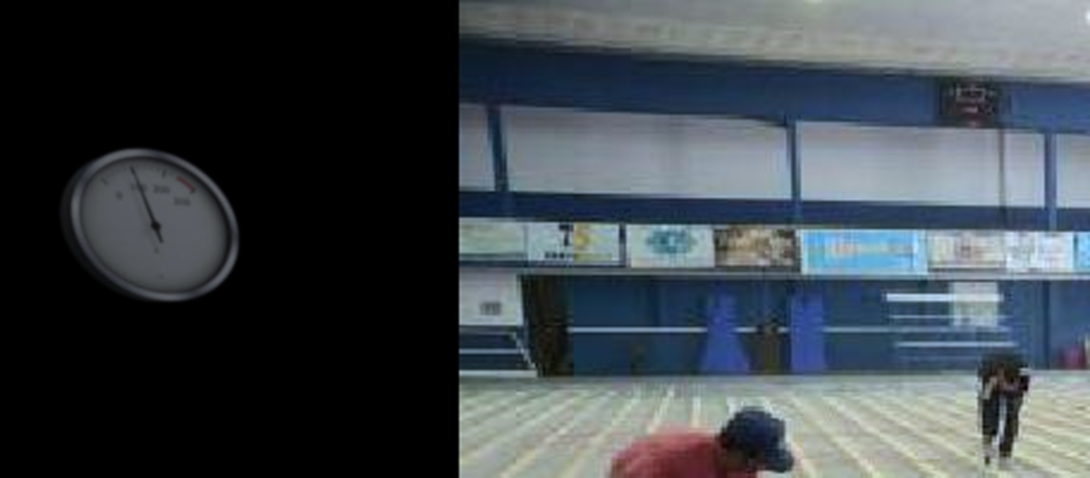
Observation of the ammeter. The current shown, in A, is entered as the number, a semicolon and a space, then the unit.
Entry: 100; A
